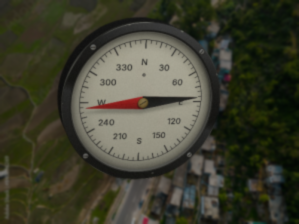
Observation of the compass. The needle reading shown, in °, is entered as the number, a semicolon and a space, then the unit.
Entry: 265; °
